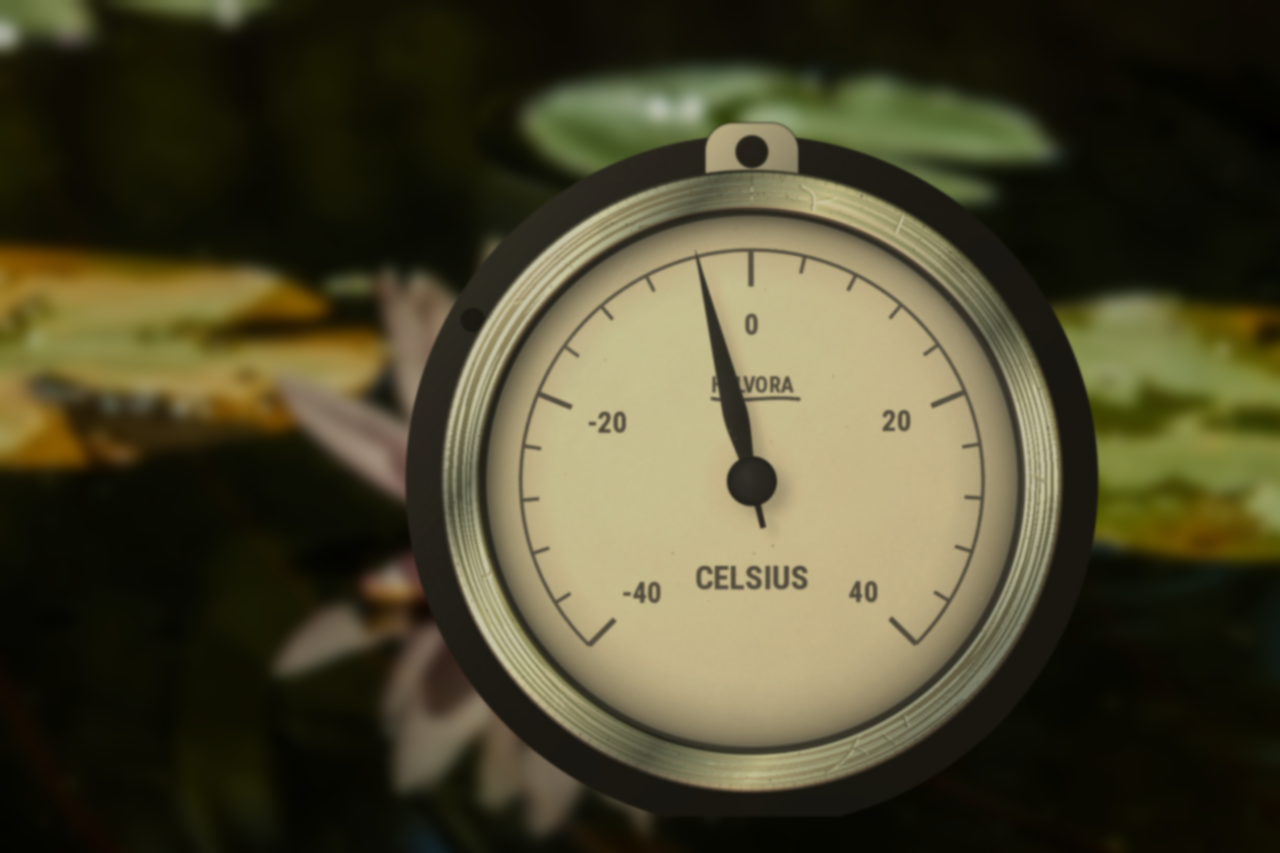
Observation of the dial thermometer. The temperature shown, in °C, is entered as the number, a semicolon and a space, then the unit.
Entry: -4; °C
